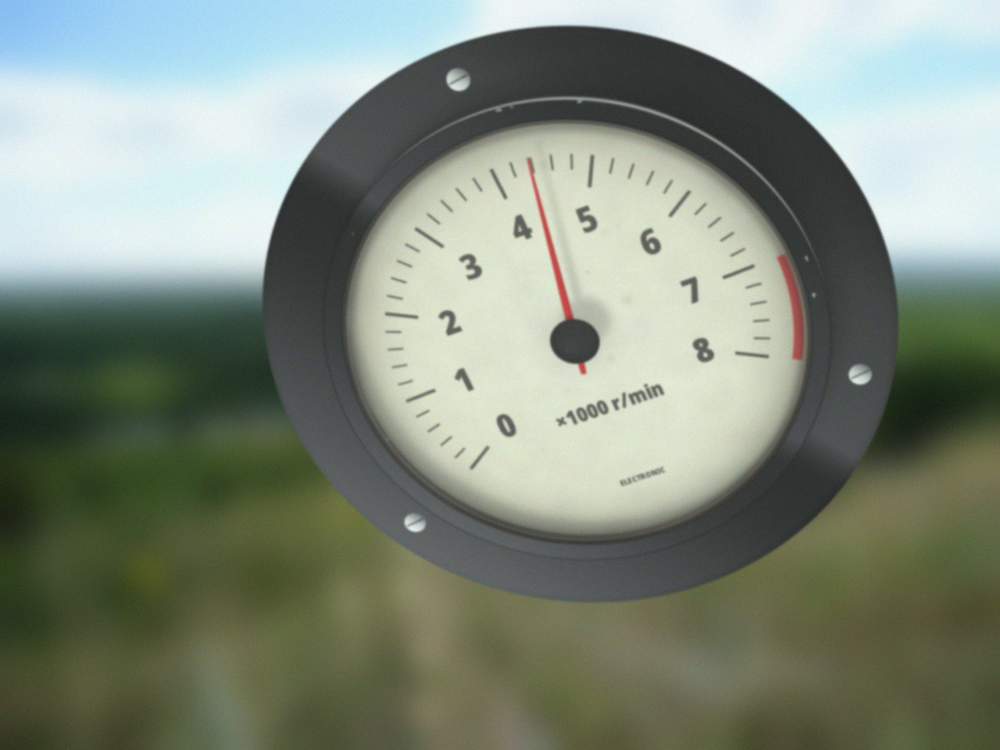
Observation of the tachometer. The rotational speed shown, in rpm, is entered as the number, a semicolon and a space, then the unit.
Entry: 4400; rpm
